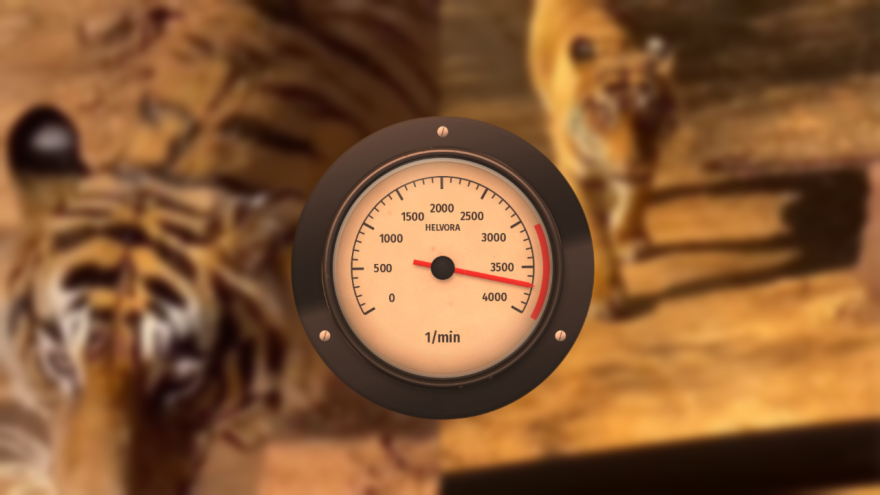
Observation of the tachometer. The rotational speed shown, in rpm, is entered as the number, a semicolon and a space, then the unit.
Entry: 3700; rpm
